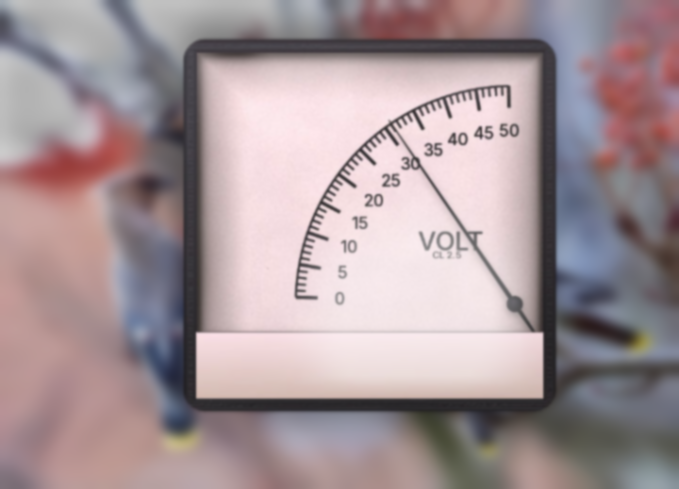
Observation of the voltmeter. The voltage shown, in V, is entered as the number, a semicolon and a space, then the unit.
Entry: 31; V
